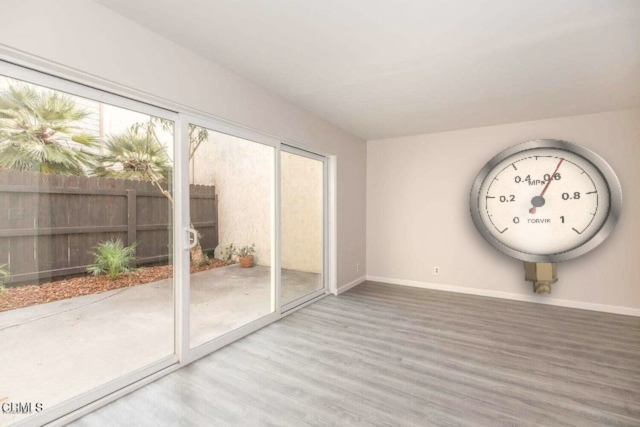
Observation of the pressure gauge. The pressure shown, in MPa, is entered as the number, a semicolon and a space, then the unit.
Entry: 0.6; MPa
